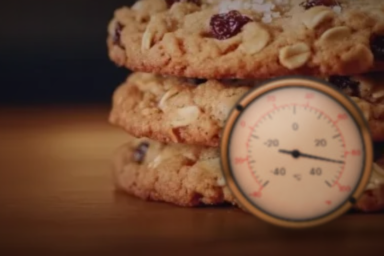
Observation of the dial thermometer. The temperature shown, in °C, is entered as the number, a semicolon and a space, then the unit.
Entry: 30; °C
